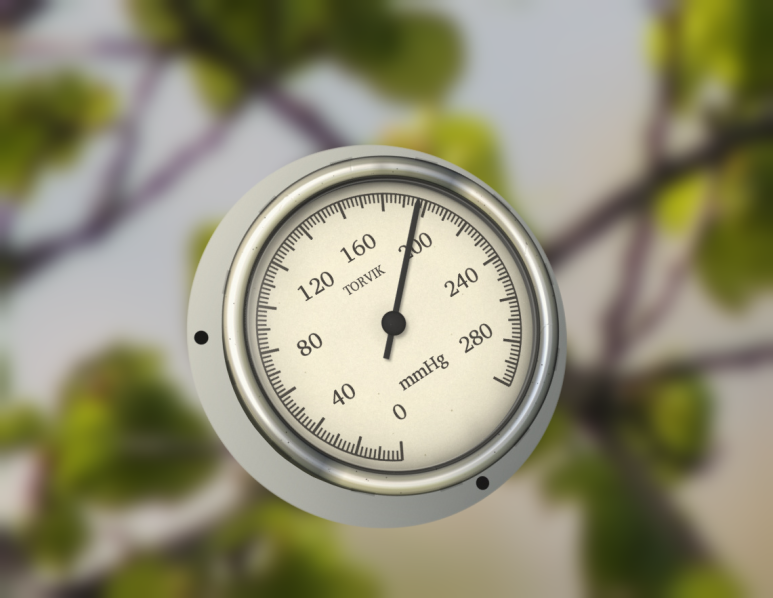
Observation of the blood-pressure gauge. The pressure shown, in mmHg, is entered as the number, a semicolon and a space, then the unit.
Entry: 196; mmHg
